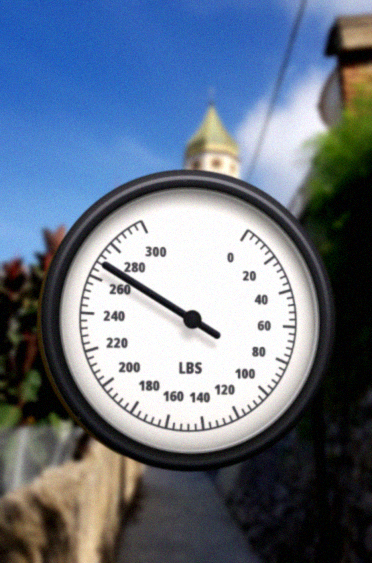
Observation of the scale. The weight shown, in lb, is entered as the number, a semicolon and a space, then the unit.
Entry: 268; lb
